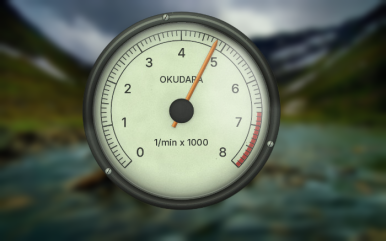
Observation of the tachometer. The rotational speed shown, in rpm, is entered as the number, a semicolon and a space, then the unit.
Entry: 4800; rpm
